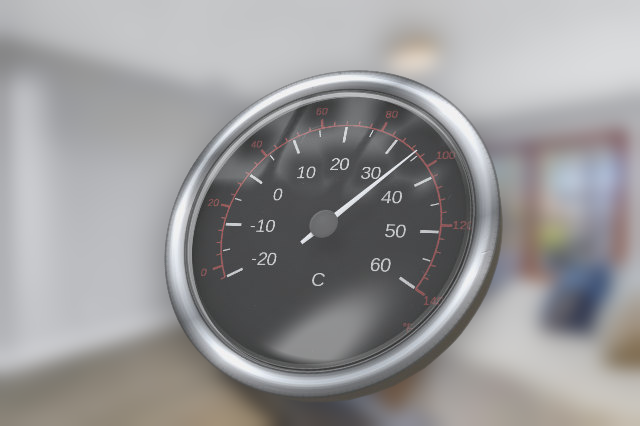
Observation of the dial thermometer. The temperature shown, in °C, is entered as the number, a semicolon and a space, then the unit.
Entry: 35; °C
